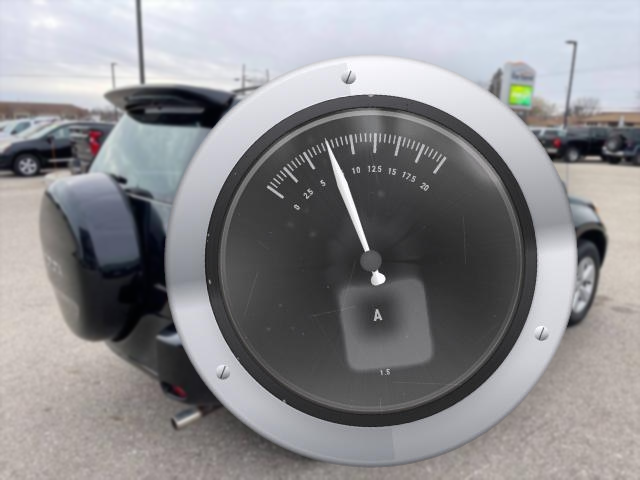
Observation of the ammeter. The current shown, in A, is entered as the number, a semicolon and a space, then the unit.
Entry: 7.5; A
